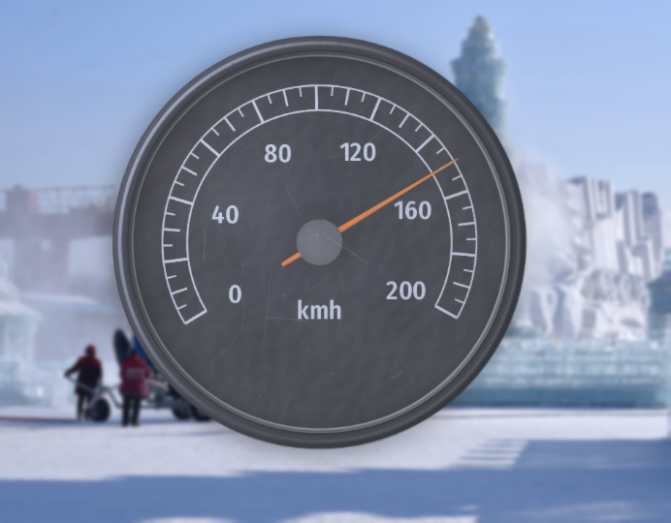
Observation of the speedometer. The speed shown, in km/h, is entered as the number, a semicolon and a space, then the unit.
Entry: 150; km/h
